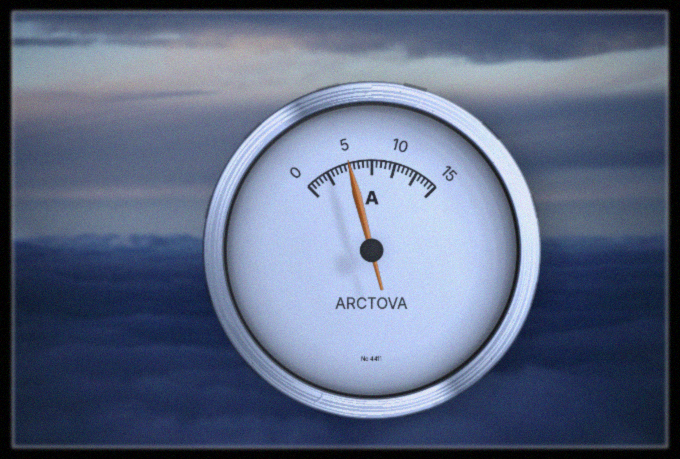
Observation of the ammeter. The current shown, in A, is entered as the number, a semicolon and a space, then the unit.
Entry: 5; A
